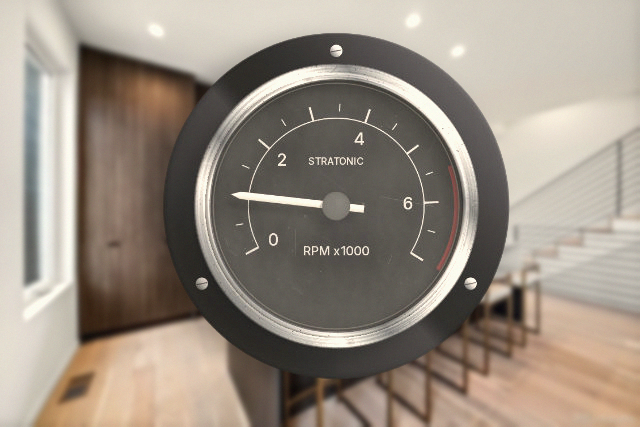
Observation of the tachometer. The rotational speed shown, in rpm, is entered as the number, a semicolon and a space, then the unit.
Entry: 1000; rpm
